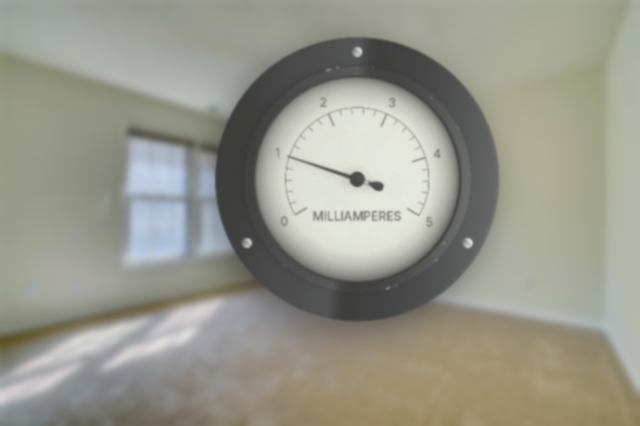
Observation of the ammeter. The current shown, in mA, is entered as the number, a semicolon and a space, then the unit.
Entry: 1; mA
